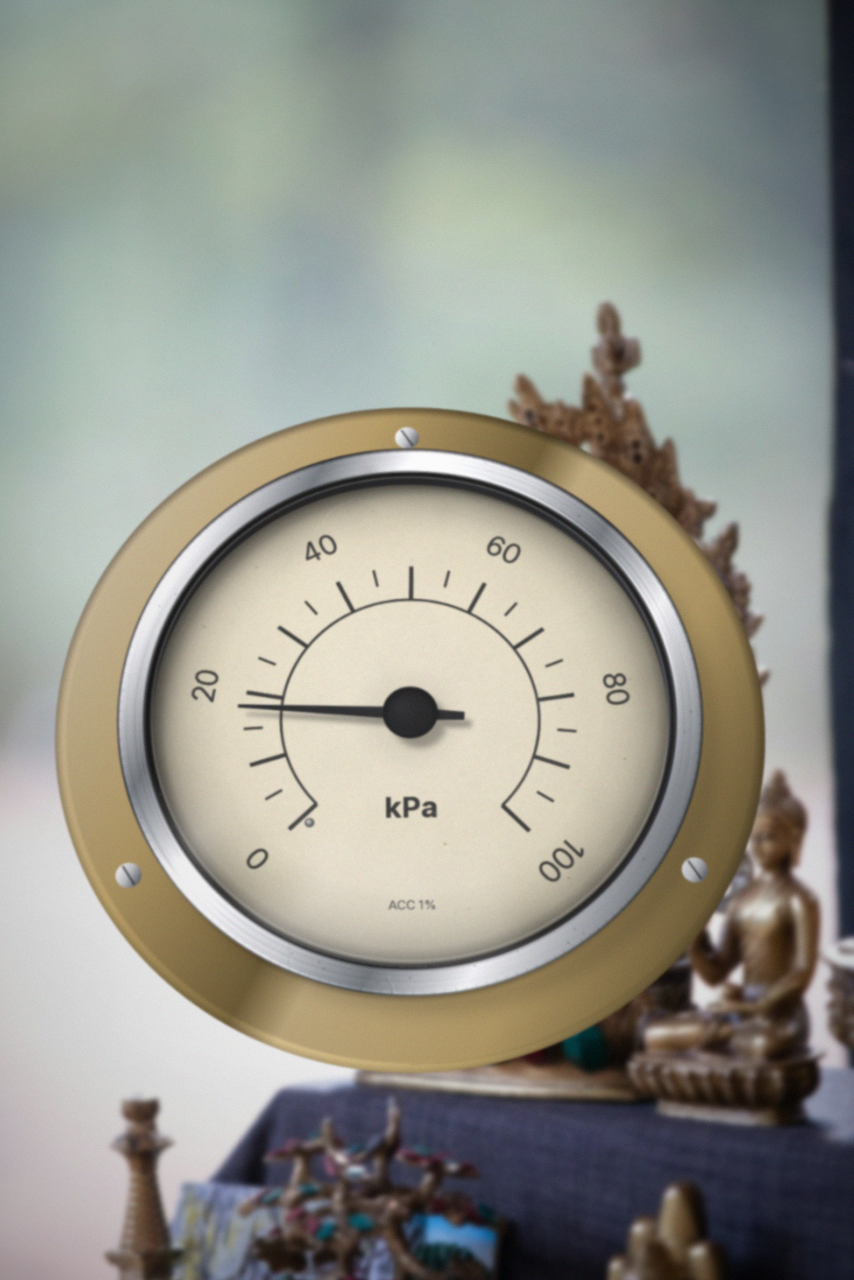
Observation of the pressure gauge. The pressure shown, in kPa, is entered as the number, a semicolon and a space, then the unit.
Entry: 17.5; kPa
